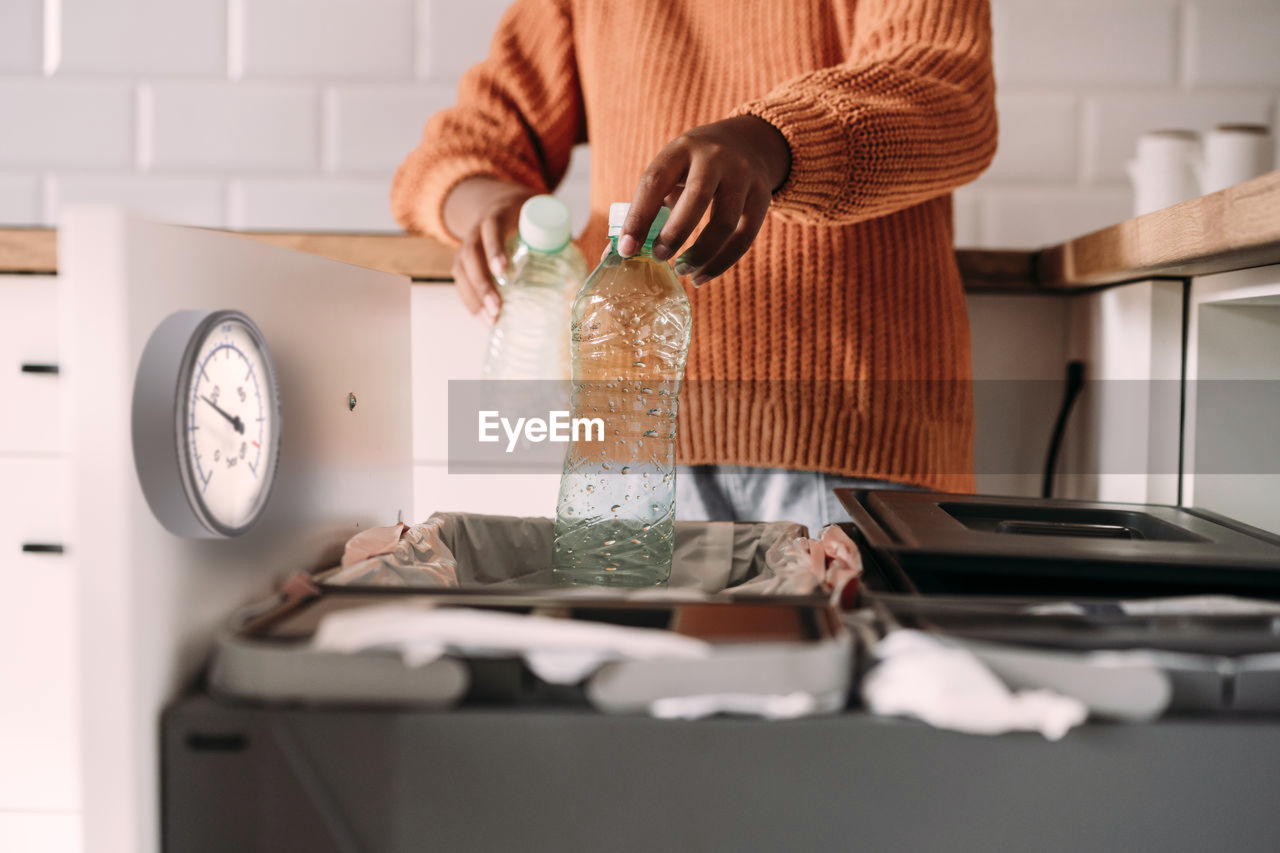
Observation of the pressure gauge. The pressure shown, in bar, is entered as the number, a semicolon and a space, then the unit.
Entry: 15; bar
